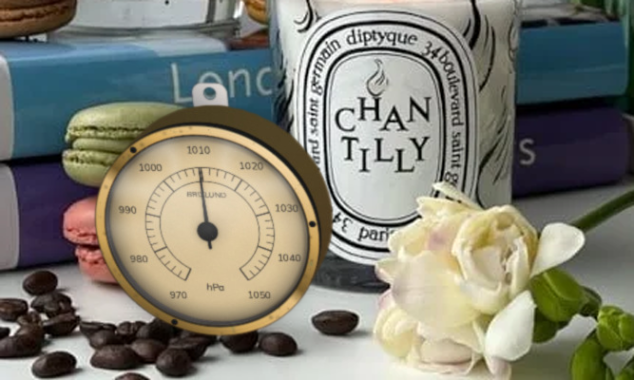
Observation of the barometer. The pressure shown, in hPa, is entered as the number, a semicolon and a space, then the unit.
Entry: 1010; hPa
